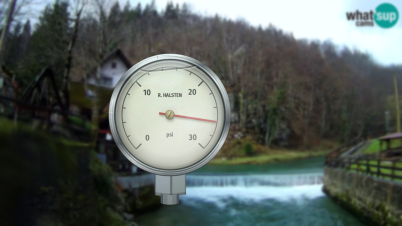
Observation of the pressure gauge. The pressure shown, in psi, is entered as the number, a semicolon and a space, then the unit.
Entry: 26; psi
